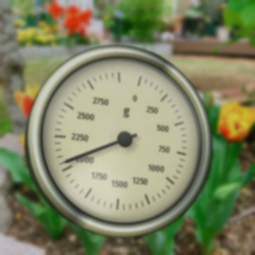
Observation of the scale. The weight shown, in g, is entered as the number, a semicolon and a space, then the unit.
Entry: 2050; g
